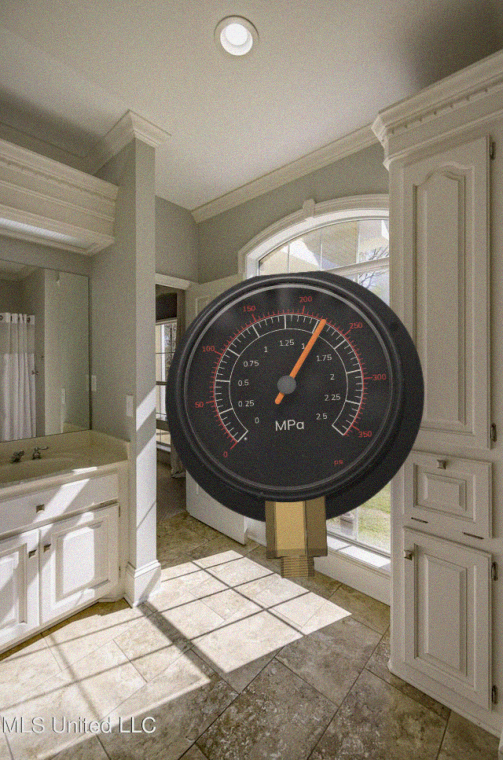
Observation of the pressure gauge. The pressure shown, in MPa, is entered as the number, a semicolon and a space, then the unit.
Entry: 1.55; MPa
